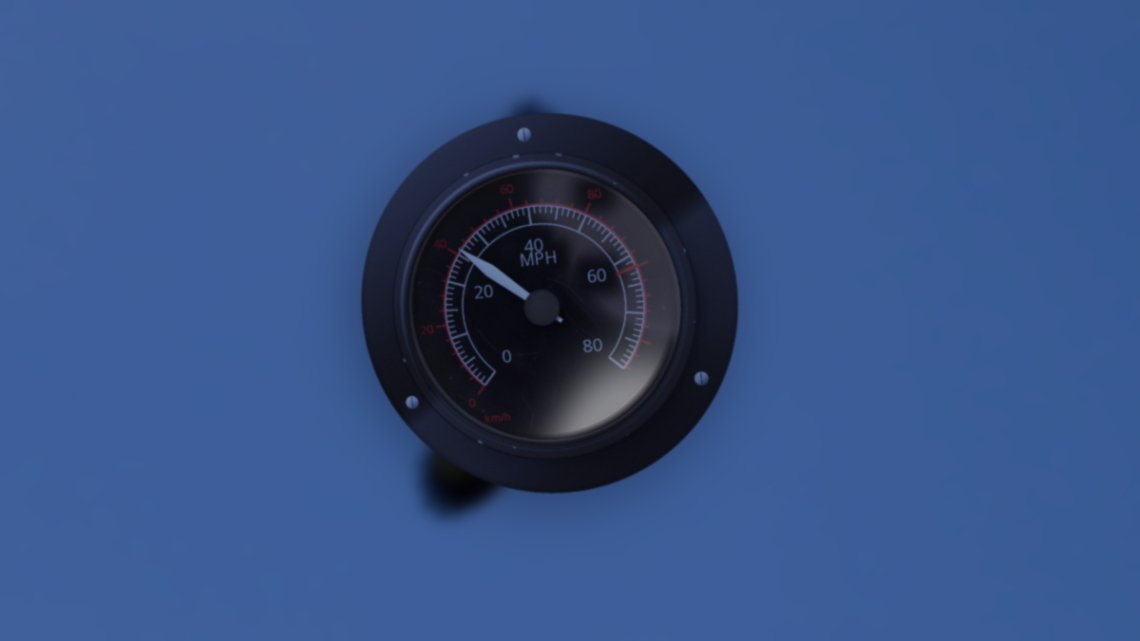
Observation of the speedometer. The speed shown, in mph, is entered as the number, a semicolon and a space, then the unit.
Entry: 26; mph
